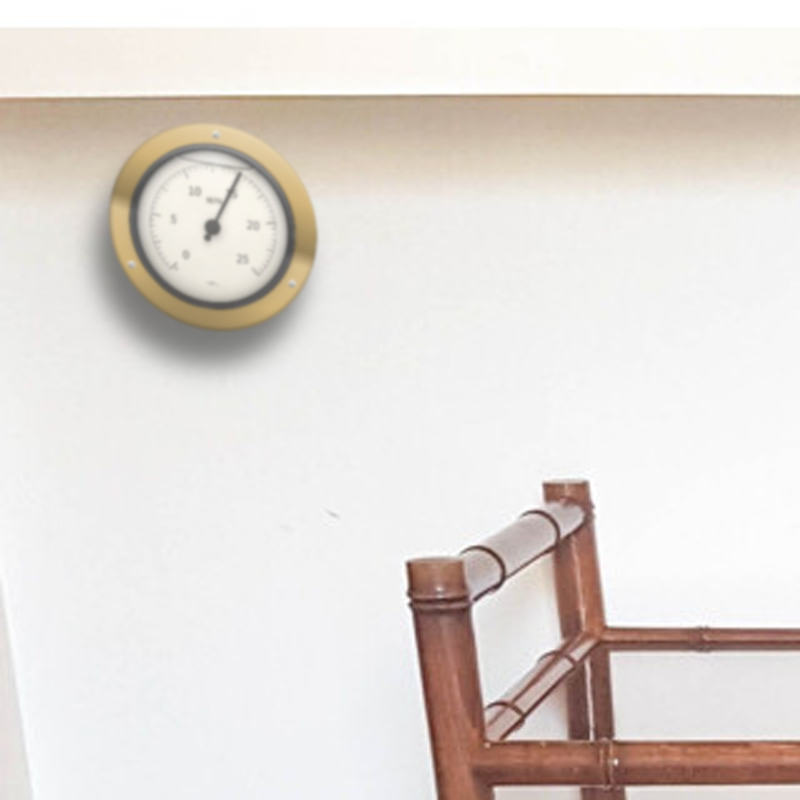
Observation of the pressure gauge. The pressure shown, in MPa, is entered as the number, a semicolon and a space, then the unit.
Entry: 15; MPa
